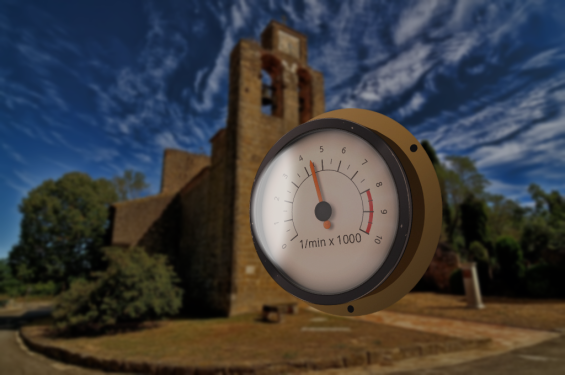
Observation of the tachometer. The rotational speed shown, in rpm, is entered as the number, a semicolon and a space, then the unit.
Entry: 4500; rpm
